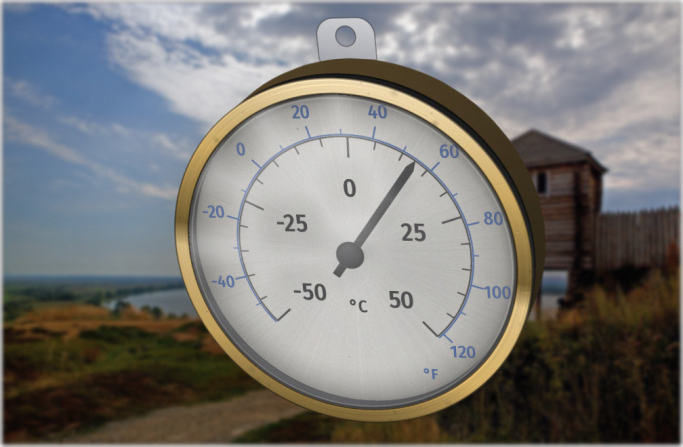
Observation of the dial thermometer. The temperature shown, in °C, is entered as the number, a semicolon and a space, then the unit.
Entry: 12.5; °C
